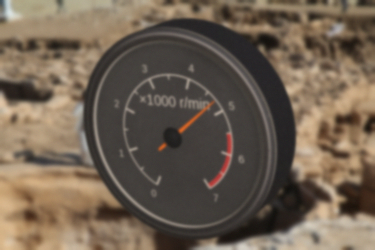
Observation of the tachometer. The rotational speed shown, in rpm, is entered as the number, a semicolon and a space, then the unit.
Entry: 4750; rpm
